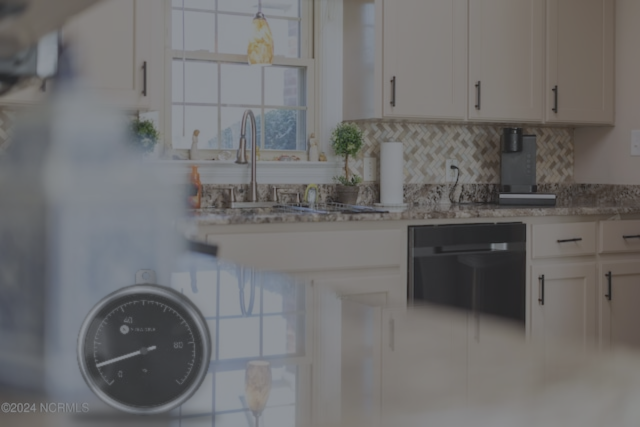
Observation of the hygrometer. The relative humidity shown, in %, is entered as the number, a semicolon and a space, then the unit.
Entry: 10; %
